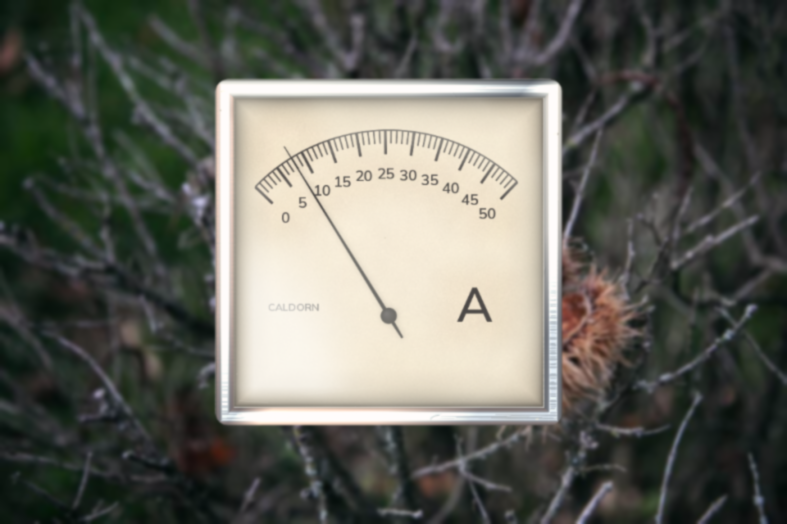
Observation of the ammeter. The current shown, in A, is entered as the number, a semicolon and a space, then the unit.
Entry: 8; A
